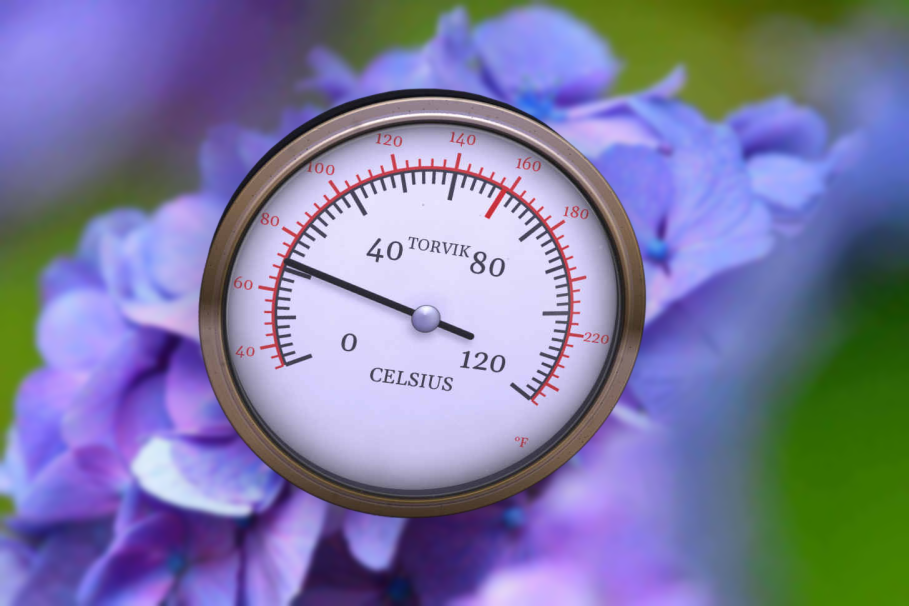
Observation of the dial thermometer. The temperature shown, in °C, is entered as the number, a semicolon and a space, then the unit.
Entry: 22; °C
